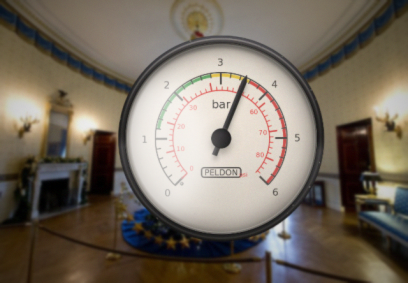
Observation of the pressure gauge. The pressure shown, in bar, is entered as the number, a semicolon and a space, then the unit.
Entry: 3.5; bar
